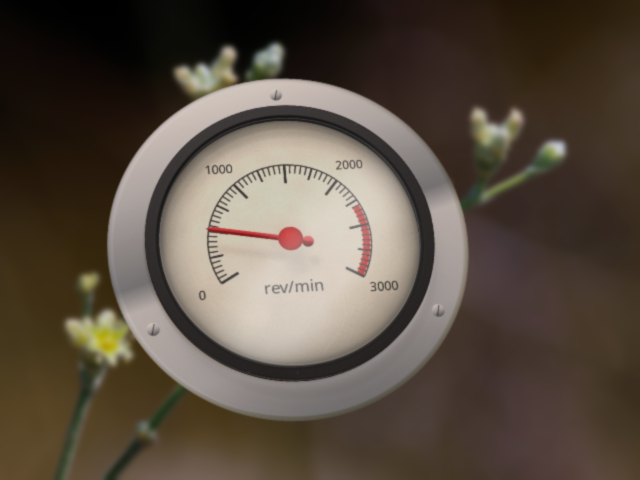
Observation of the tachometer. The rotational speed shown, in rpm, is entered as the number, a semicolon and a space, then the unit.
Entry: 500; rpm
